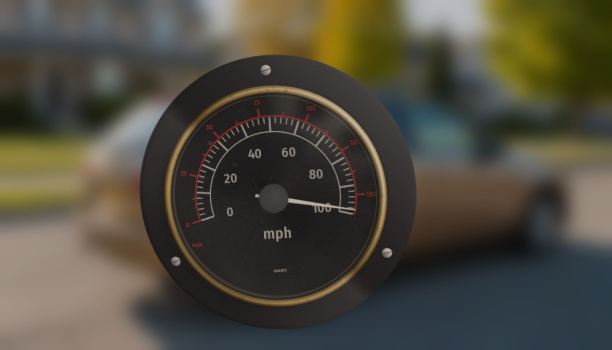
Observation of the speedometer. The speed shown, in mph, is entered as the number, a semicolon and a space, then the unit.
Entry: 98; mph
